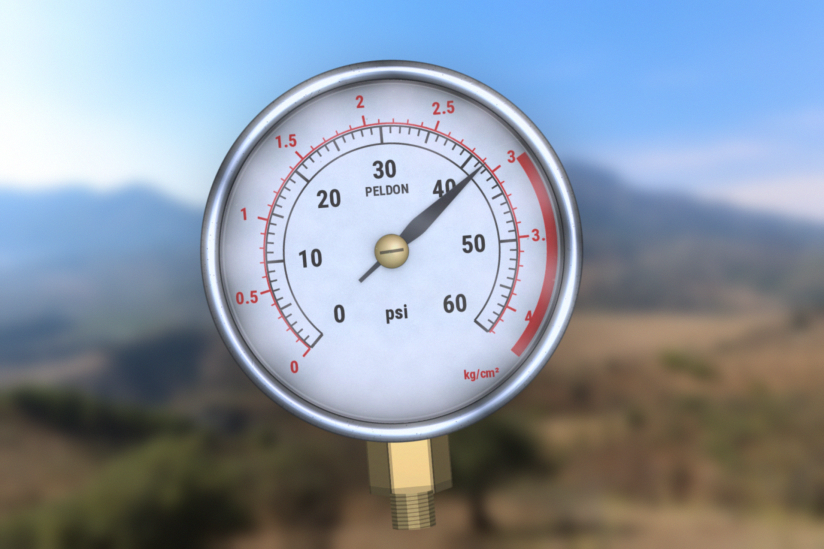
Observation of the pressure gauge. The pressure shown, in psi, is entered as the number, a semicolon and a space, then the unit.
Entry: 41.5; psi
